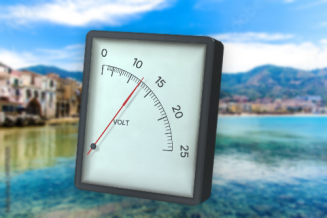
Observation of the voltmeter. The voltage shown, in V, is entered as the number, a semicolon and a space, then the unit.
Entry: 12.5; V
